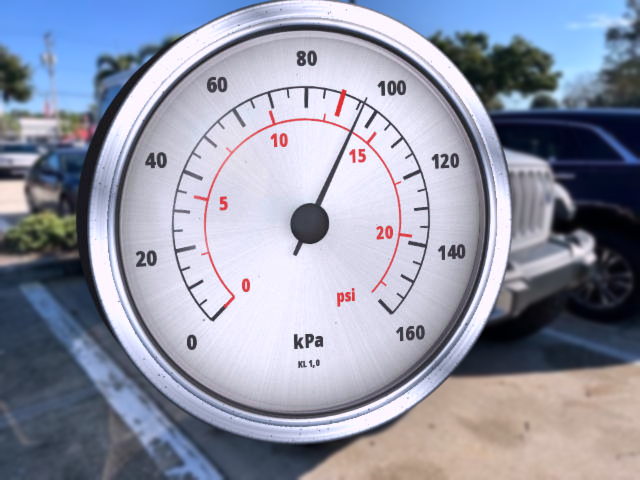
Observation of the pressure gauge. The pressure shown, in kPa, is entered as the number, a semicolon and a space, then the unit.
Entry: 95; kPa
